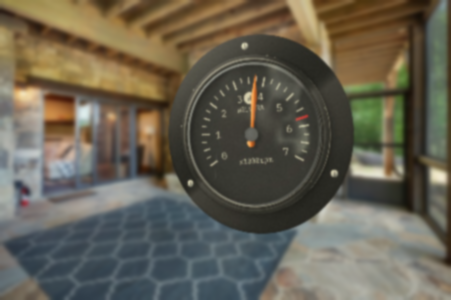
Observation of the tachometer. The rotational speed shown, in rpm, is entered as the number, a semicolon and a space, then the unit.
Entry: 3750; rpm
